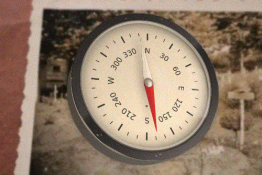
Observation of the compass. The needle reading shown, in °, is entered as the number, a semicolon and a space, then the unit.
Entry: 170; °
